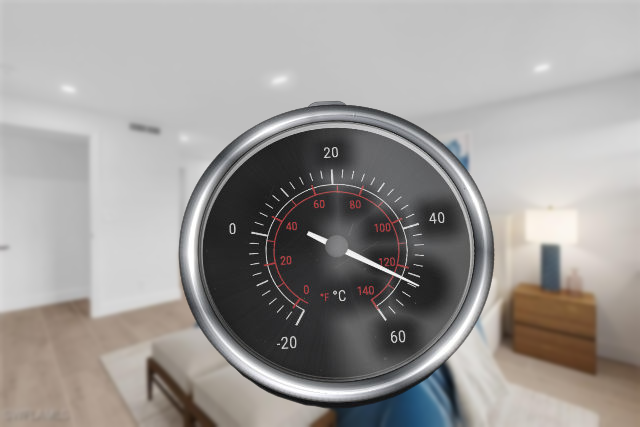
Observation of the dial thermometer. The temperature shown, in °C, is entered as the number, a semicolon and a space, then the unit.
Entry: 52; °C
